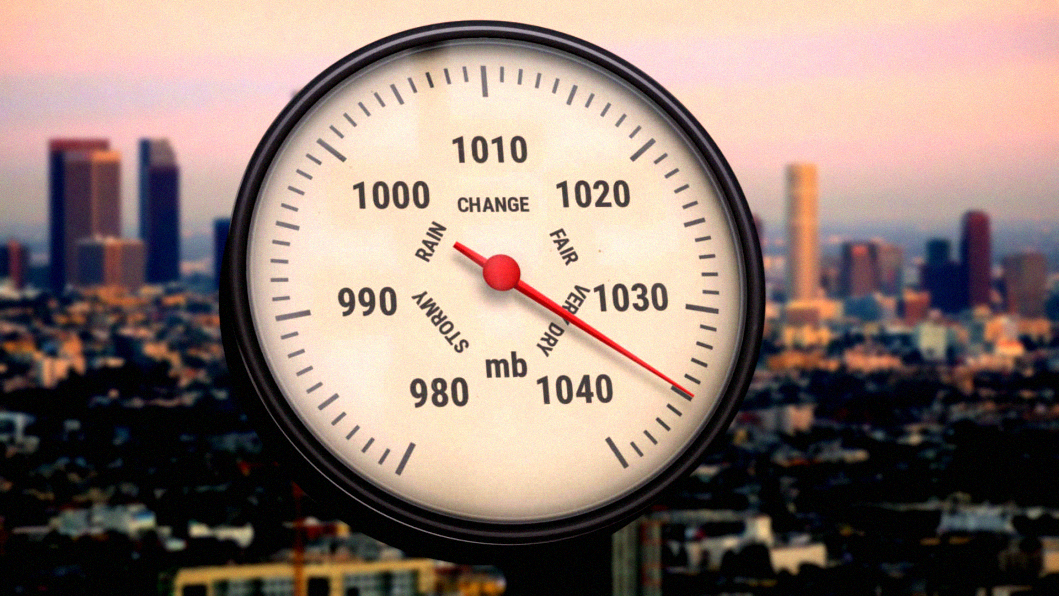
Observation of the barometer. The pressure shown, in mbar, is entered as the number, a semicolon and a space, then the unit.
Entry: 1035; mbar
